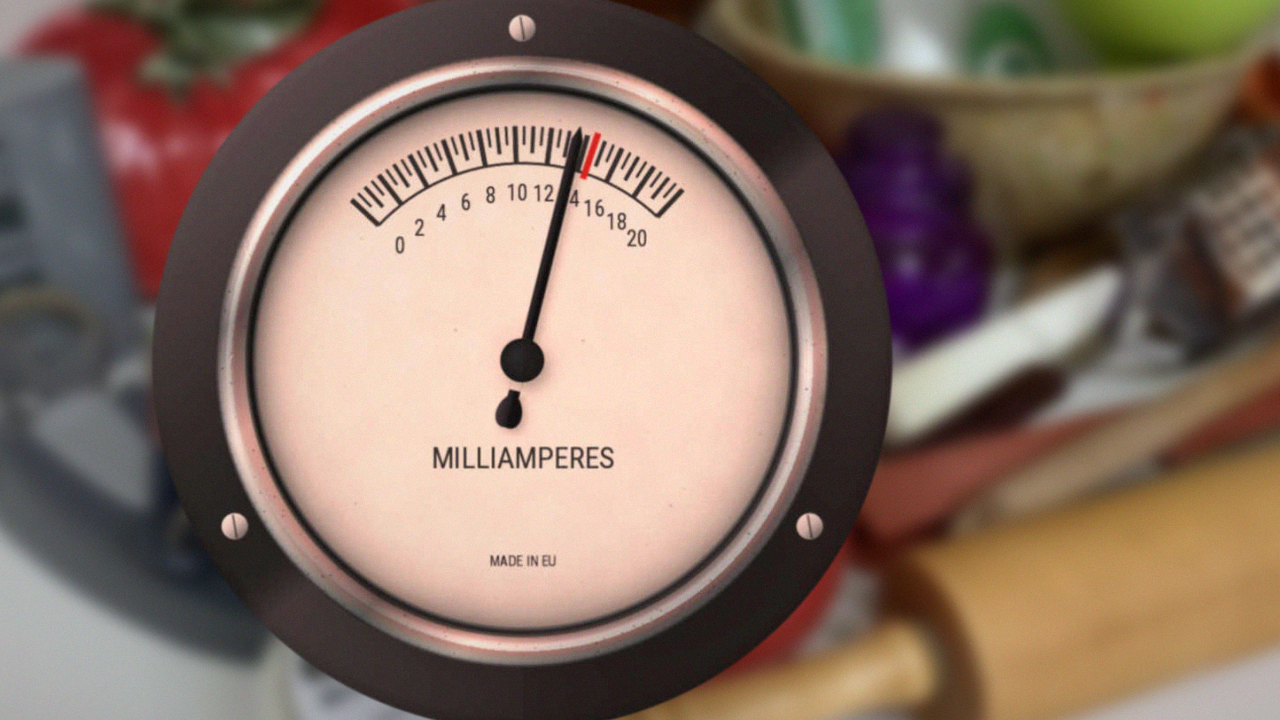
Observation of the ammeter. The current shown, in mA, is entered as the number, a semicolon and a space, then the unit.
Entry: 13.5; mA
